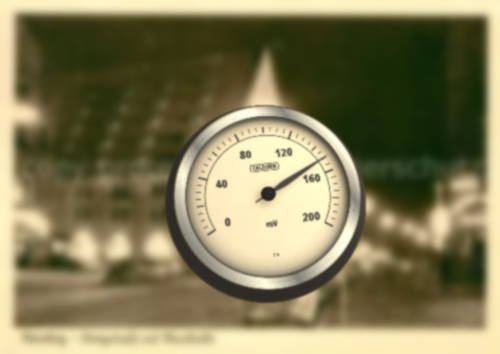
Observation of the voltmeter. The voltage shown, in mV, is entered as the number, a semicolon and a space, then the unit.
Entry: 150; mV
